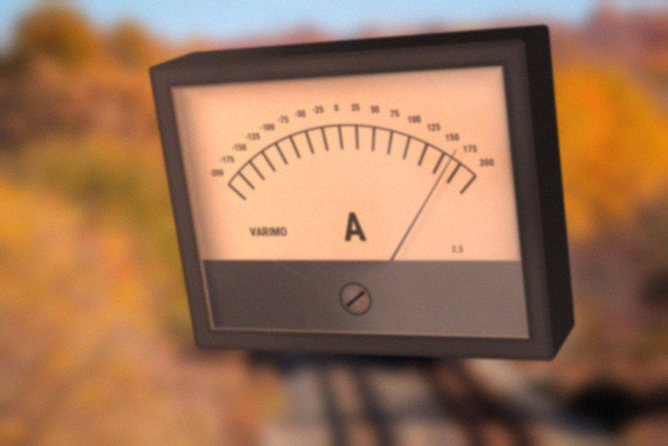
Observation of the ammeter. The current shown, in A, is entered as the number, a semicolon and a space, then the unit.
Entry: 162.5; A
